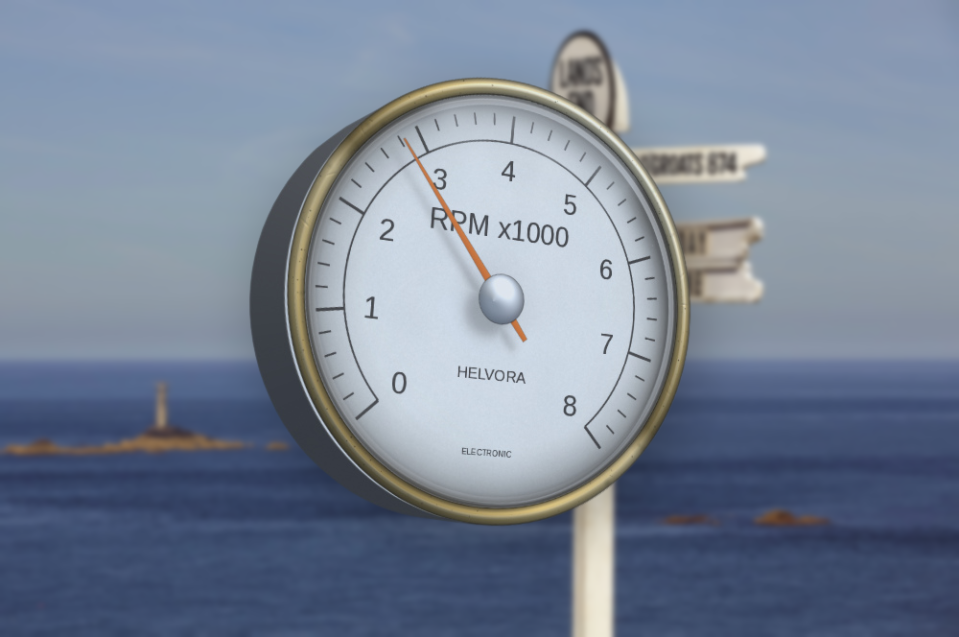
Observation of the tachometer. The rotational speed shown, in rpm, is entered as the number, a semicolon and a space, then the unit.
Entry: 2800; rpm
